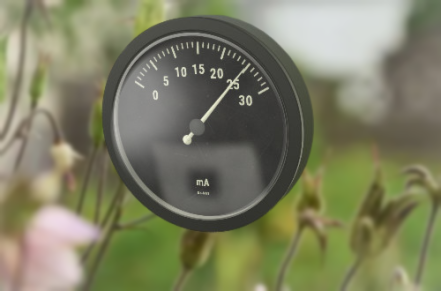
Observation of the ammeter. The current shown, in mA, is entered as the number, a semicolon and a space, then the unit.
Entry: 25; mA
